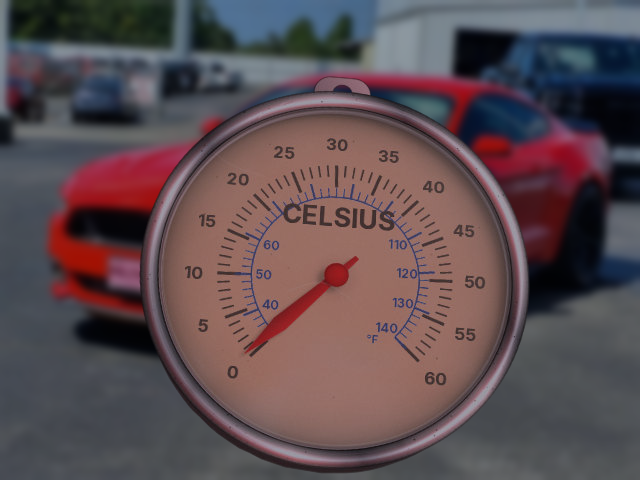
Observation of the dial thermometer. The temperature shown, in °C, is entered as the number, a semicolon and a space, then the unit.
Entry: 0.5; °C
